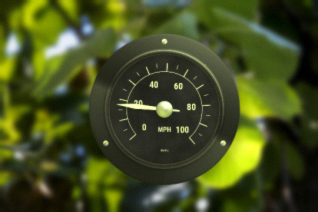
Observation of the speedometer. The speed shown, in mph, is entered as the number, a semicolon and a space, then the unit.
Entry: 17.5; mph
